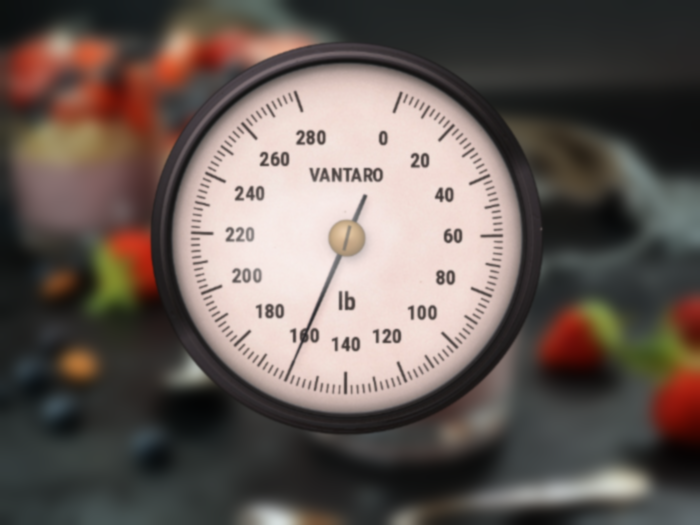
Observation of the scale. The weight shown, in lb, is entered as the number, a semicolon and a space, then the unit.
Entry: 160; lb
